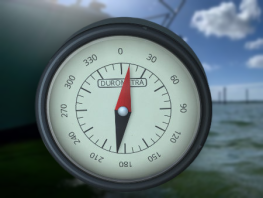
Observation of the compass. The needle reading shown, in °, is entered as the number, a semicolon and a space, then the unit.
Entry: 10; °
